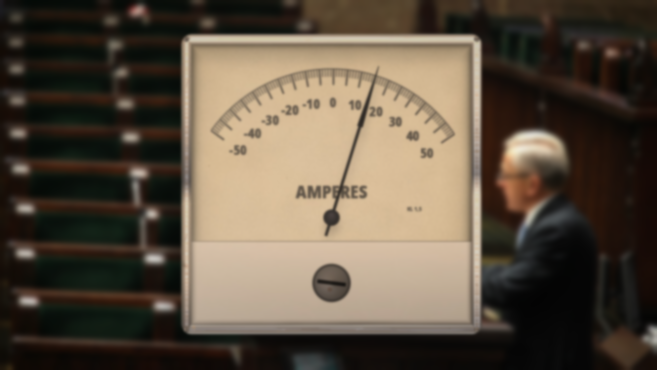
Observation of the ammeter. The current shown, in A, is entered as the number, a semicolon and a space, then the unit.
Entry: 15; A
